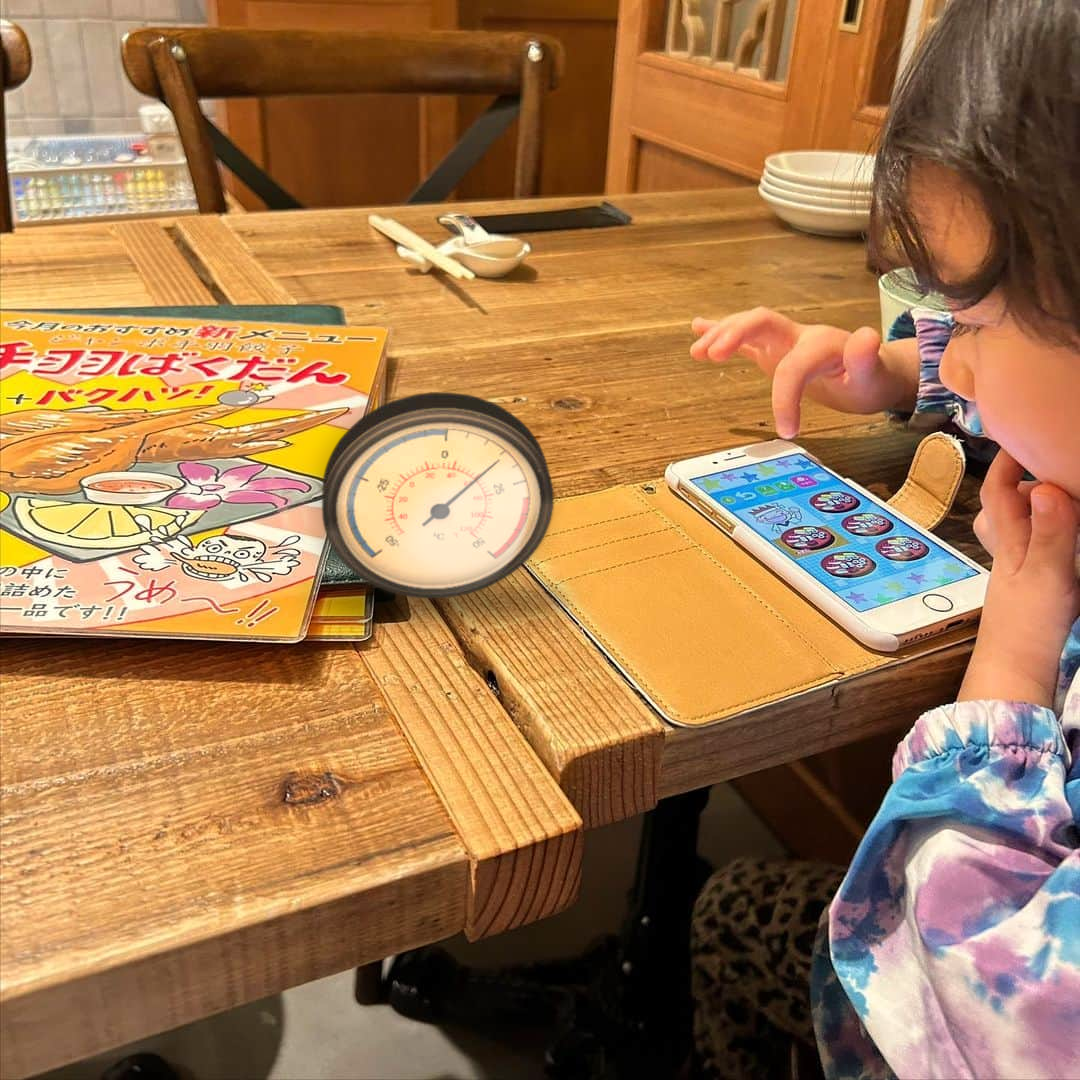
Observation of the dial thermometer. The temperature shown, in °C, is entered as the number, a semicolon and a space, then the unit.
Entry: 15; °C
